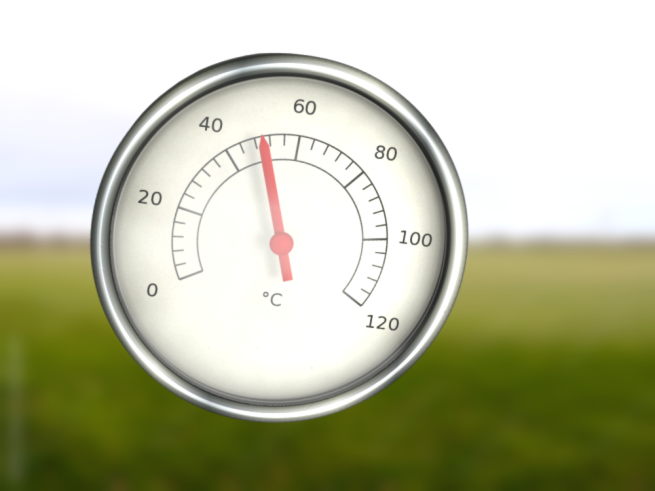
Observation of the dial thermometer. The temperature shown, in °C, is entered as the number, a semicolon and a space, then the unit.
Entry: 50; °C
